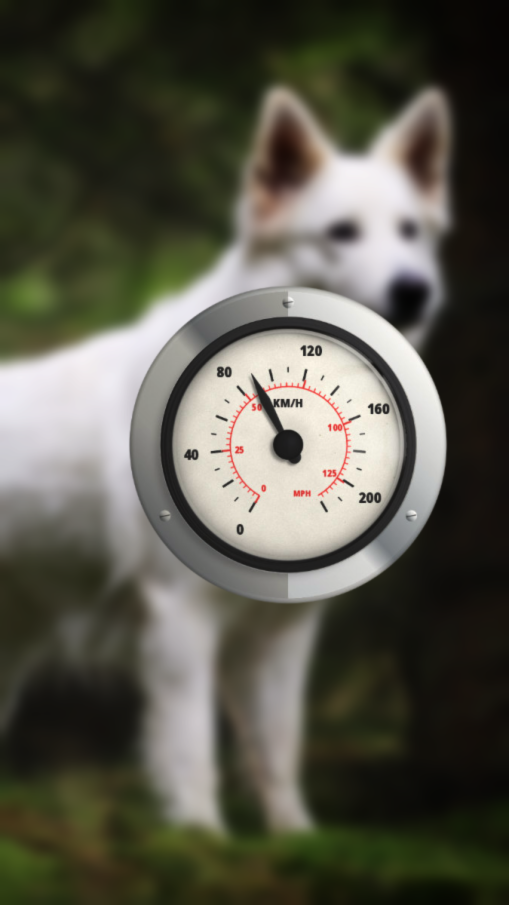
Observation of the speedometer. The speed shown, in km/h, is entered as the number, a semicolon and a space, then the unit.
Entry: 90; km/h
